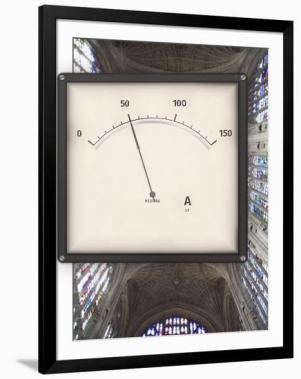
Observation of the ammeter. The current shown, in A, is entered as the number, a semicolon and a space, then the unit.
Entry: 50; A
